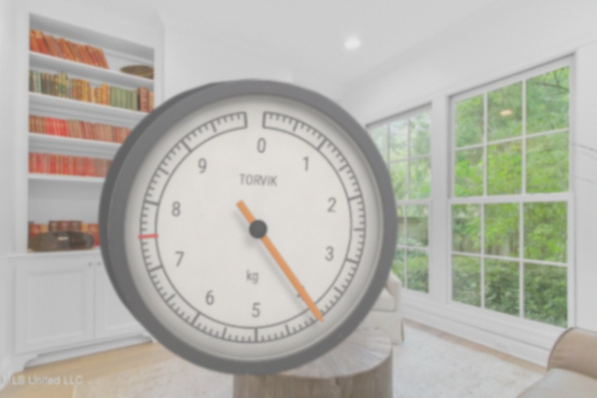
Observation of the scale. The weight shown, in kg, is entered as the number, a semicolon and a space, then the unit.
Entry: 4; kg
